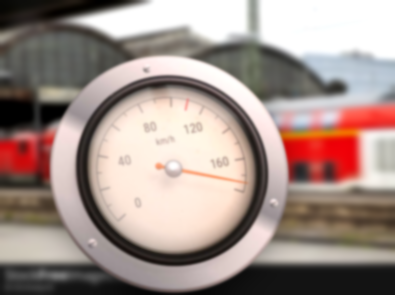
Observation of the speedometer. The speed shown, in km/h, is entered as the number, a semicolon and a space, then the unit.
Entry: 175; km/h
